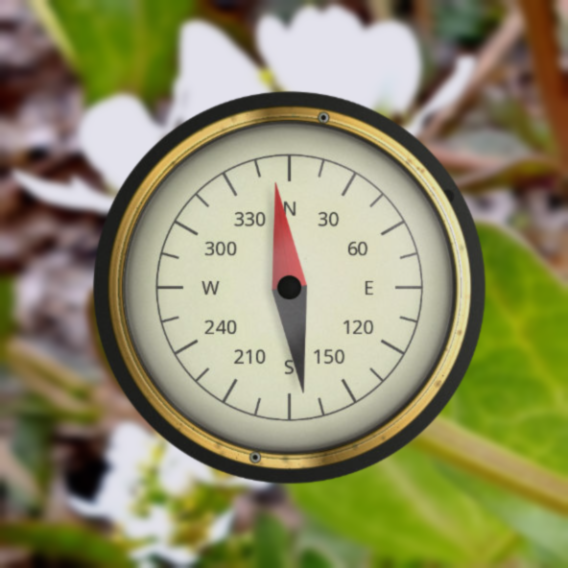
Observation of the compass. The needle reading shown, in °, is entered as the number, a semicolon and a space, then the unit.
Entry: 352.5; °
